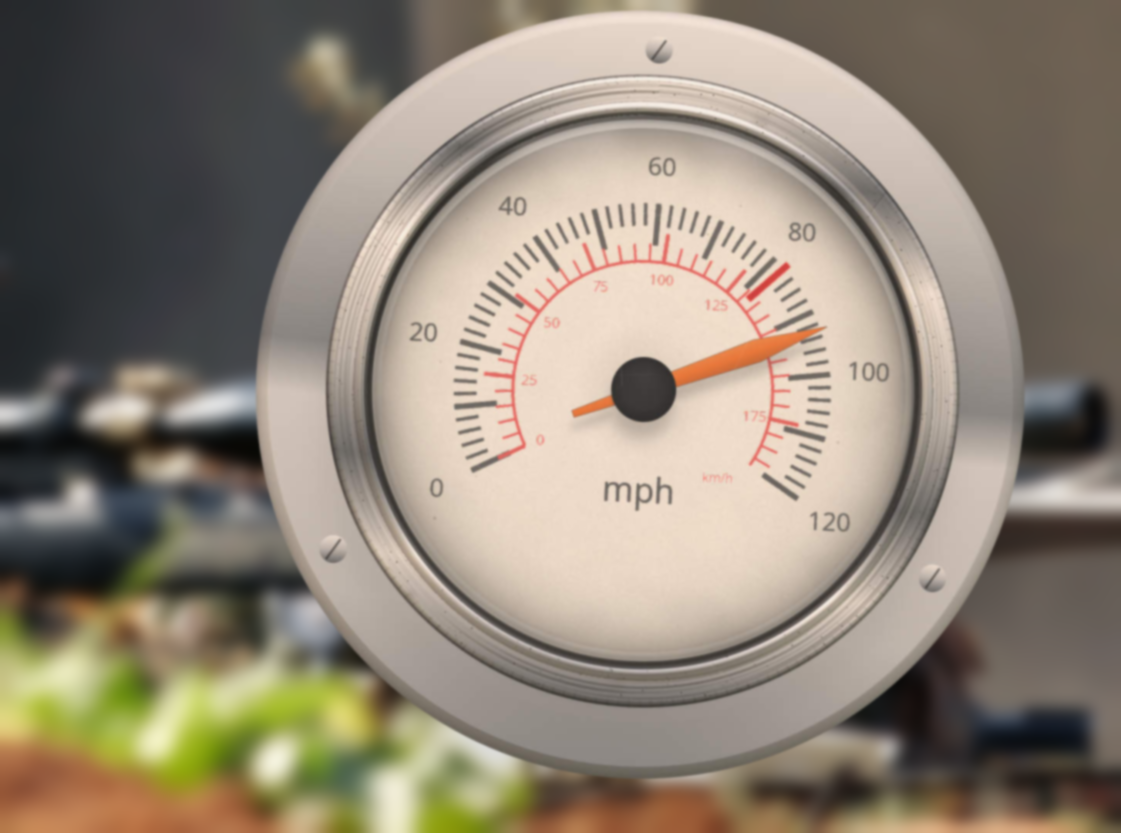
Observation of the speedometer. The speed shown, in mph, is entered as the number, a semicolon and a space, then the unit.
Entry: 93; mph
